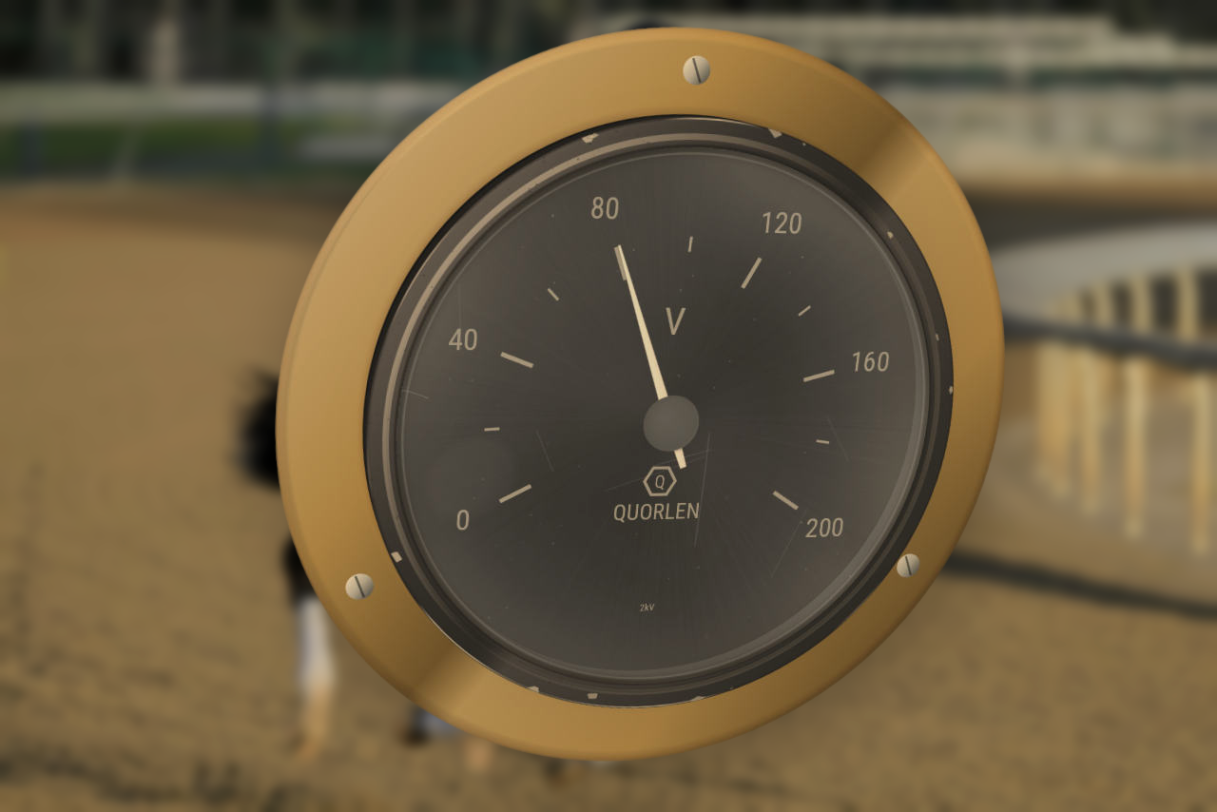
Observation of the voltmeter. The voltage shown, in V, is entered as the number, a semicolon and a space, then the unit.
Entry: 80; V
